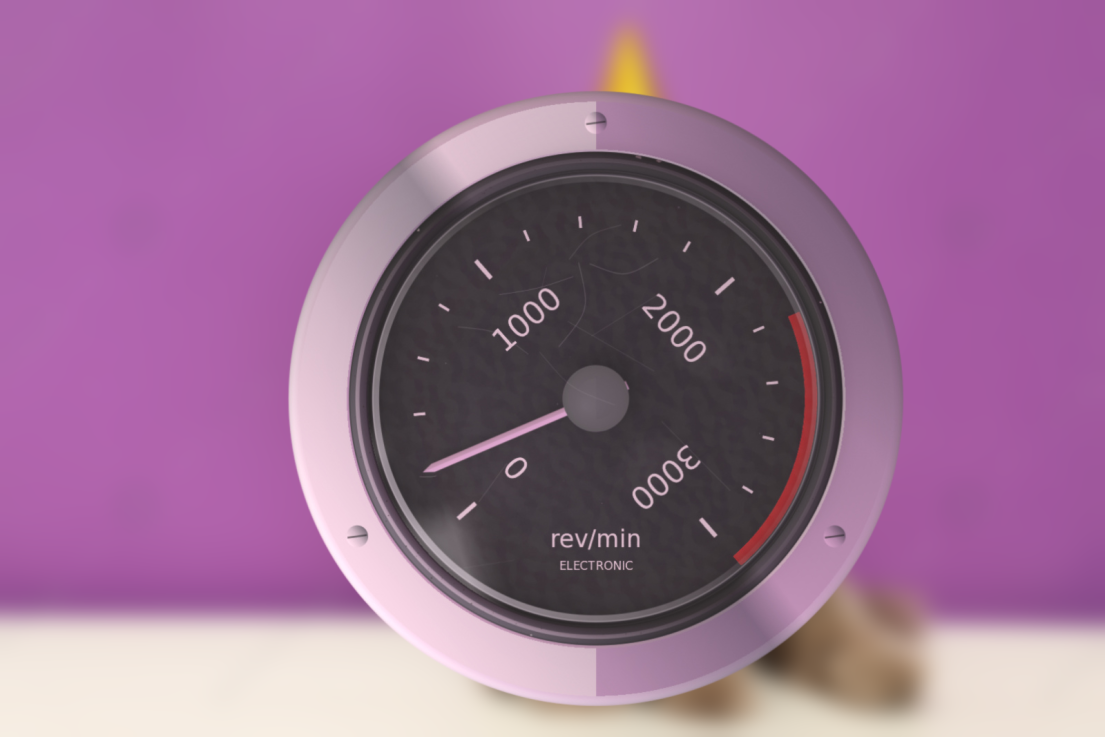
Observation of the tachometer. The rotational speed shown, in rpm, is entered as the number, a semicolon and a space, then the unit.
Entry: 200; rpm
